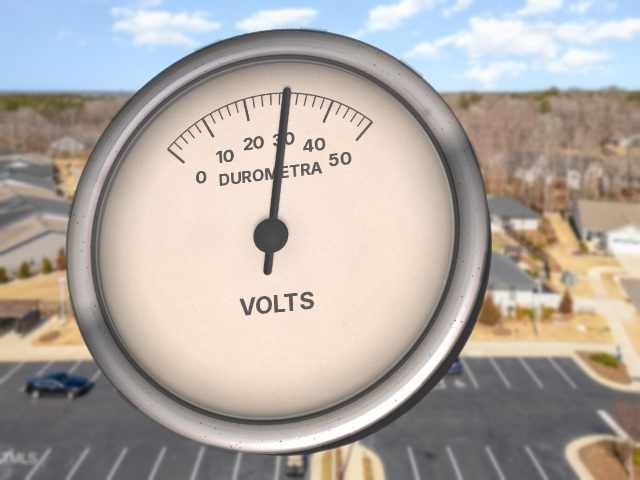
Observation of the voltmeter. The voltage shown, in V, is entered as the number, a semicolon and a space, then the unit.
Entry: 30; V
